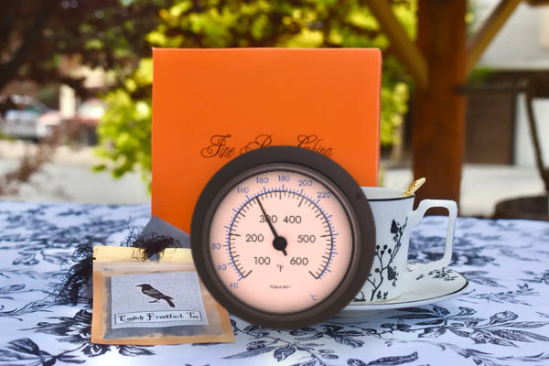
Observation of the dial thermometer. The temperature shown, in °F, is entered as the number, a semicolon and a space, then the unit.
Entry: 300; °F
